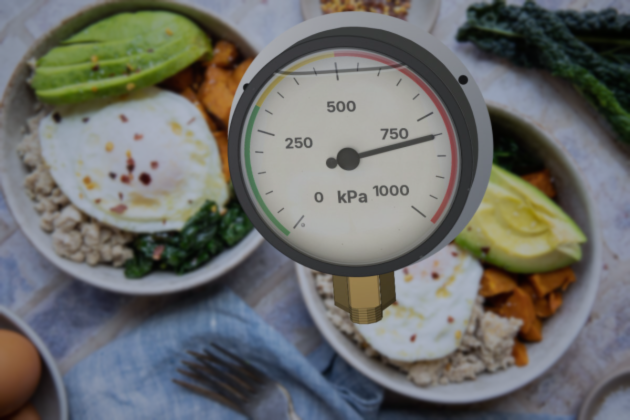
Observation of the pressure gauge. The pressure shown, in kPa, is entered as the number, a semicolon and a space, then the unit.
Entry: 800; kPa
